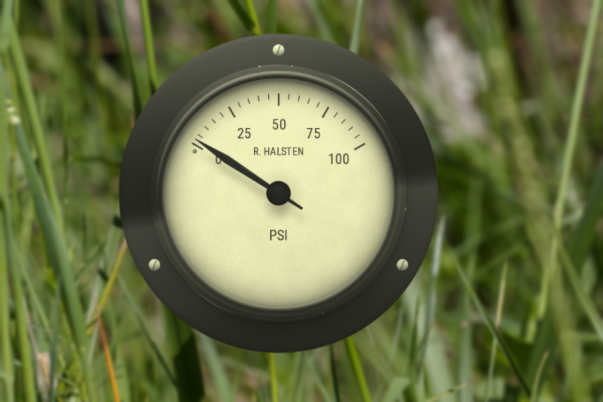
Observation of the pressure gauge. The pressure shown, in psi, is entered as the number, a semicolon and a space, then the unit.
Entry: 2.5; psi
